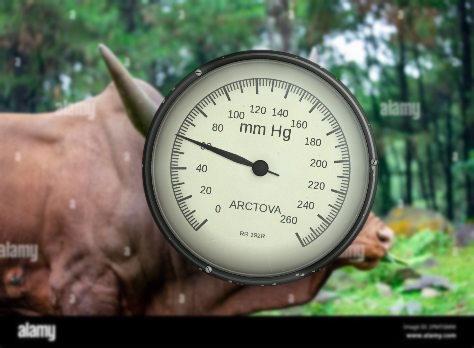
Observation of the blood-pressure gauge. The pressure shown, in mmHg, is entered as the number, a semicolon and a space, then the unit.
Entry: 60; mmHg
